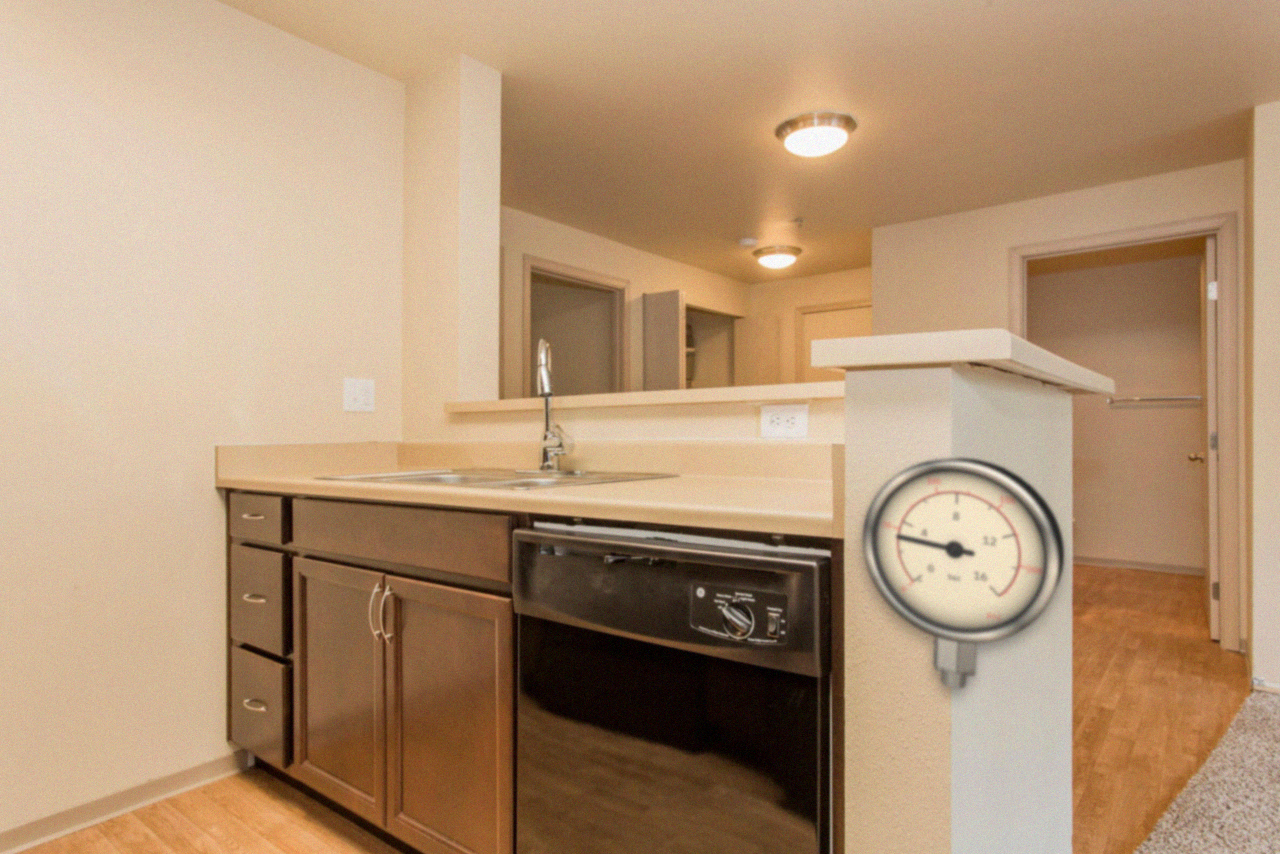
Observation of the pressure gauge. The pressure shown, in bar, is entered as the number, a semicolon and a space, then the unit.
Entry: 3; bar
